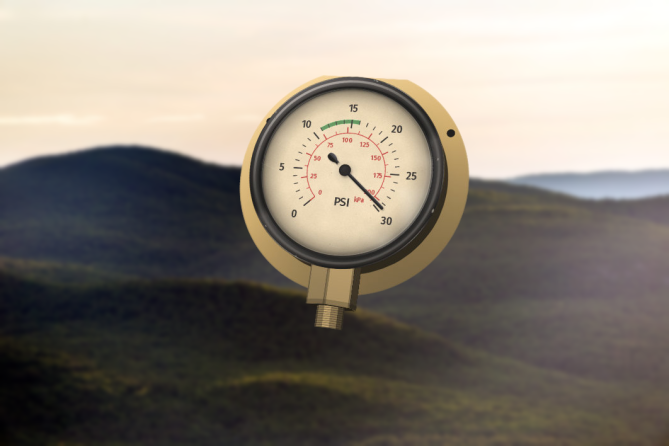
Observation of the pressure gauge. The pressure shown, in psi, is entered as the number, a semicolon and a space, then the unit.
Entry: 29.5; psi
